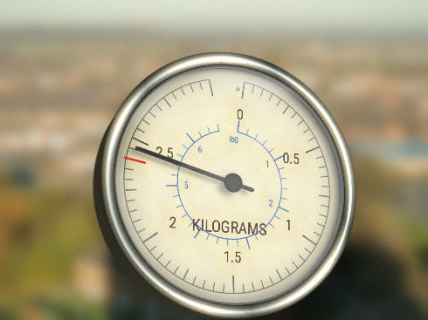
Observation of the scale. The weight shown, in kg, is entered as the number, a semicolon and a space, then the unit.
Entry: 2.45; kg
